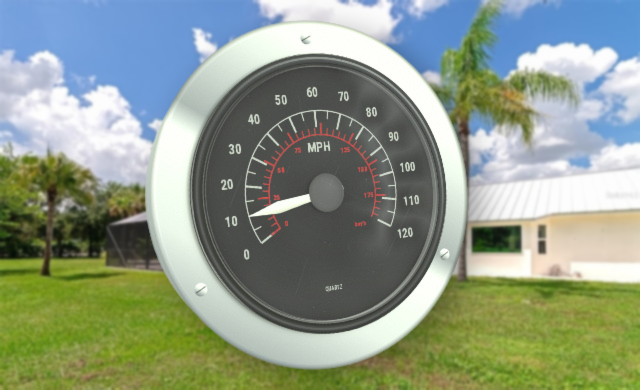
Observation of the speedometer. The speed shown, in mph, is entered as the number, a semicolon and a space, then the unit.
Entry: 10; mph
